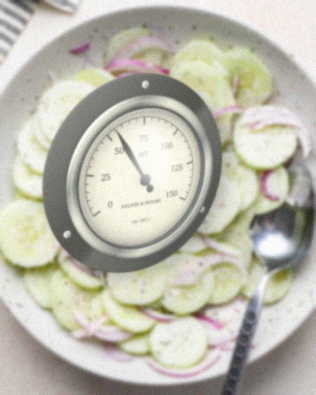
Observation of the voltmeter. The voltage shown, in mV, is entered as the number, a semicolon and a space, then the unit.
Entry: 55; mV
